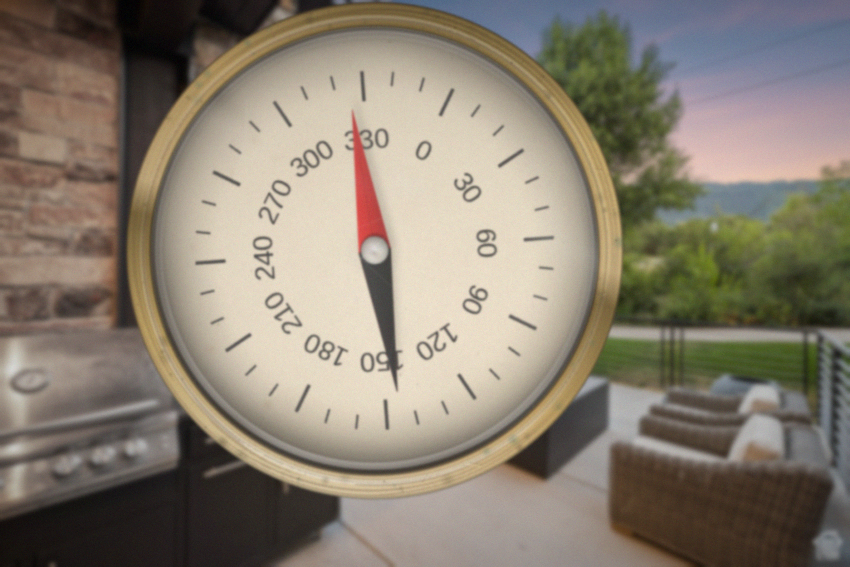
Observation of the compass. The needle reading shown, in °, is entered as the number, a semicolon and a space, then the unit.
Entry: 325; °
